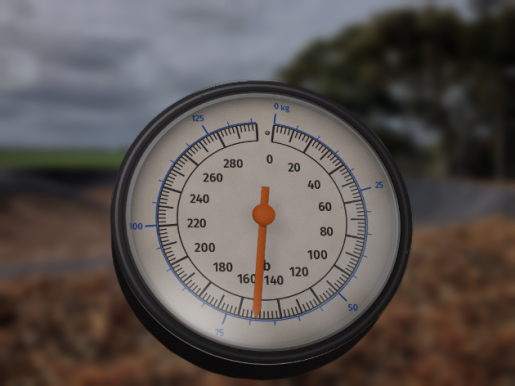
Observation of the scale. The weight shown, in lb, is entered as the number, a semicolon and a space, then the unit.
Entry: 152; lb
